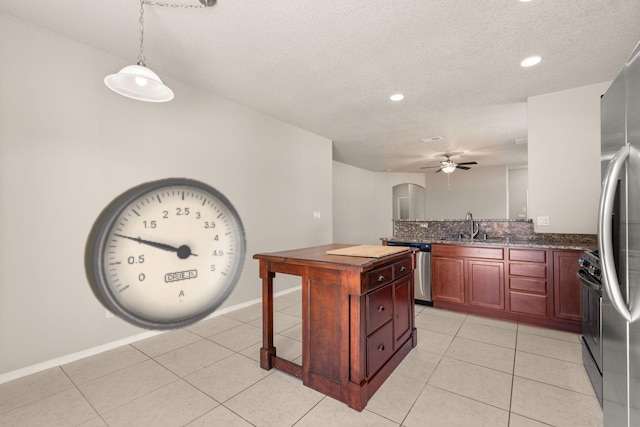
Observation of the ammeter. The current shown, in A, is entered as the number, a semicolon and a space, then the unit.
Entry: 1; A
